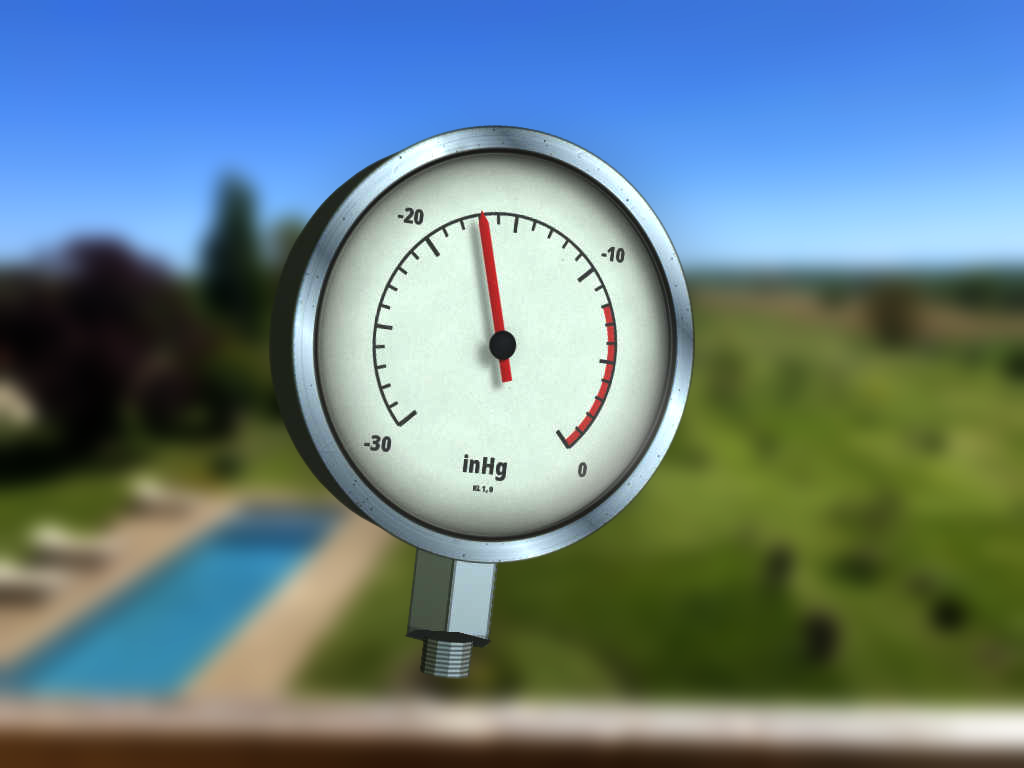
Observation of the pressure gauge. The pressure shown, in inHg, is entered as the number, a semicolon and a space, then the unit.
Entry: -17; inHg
